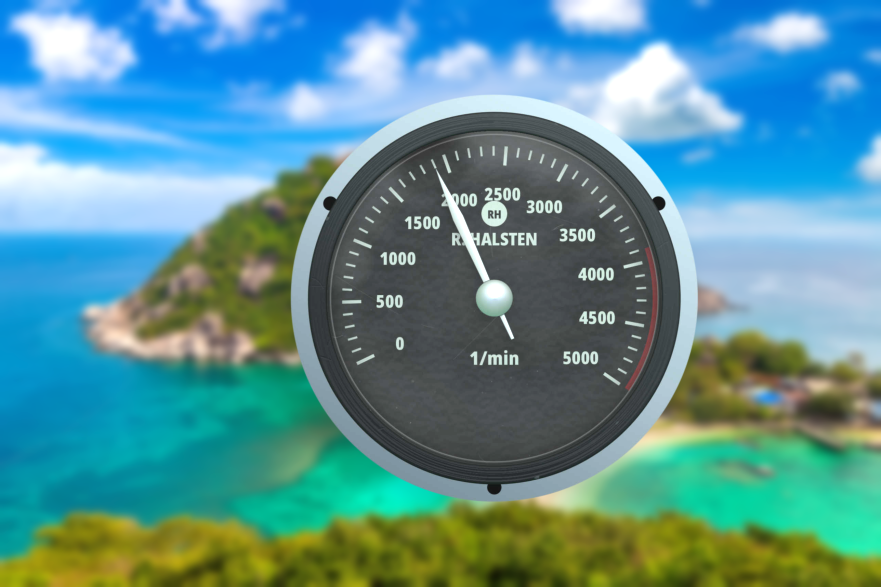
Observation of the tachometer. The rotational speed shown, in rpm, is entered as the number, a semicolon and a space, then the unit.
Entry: 1900; rpm
